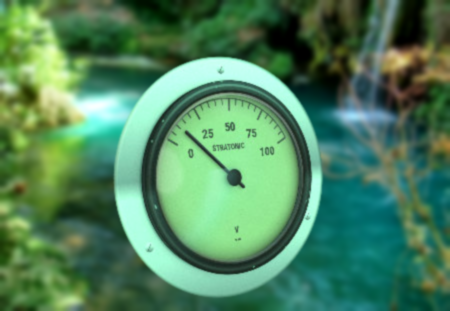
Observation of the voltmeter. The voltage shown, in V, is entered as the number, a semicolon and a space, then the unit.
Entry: 10; V
